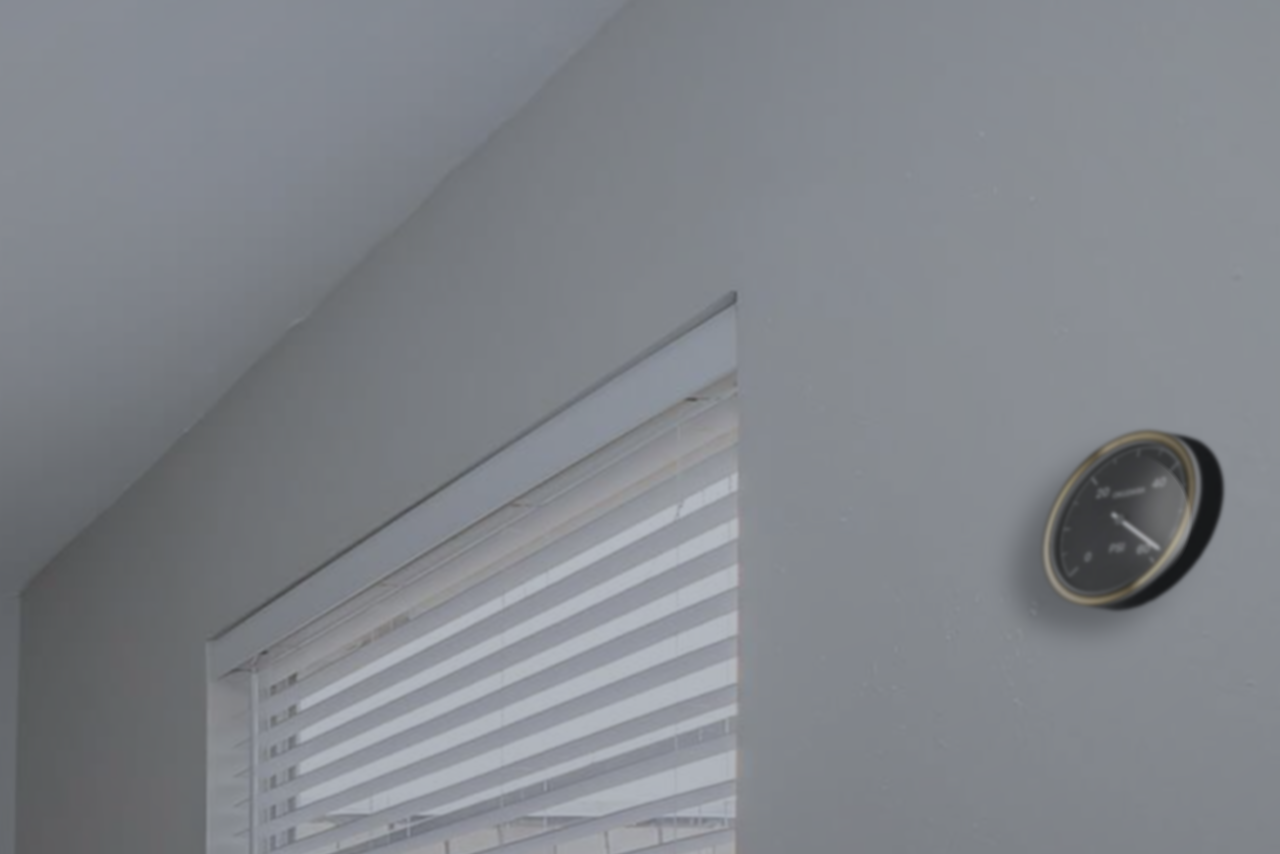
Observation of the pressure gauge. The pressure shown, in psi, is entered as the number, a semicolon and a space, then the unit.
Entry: 57.5; psi
